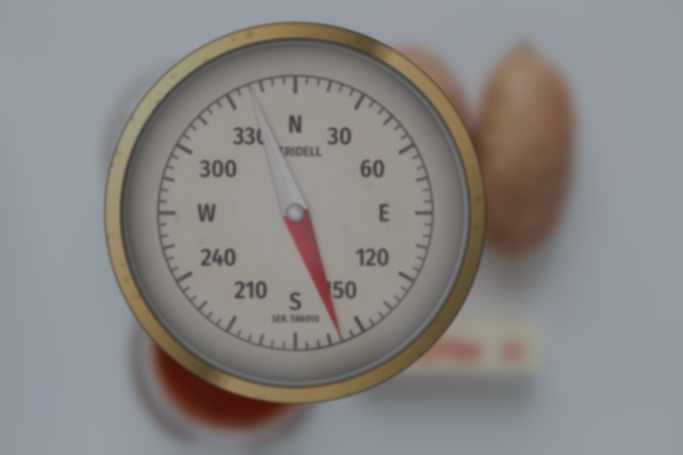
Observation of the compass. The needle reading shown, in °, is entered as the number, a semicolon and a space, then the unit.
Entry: 160; °
